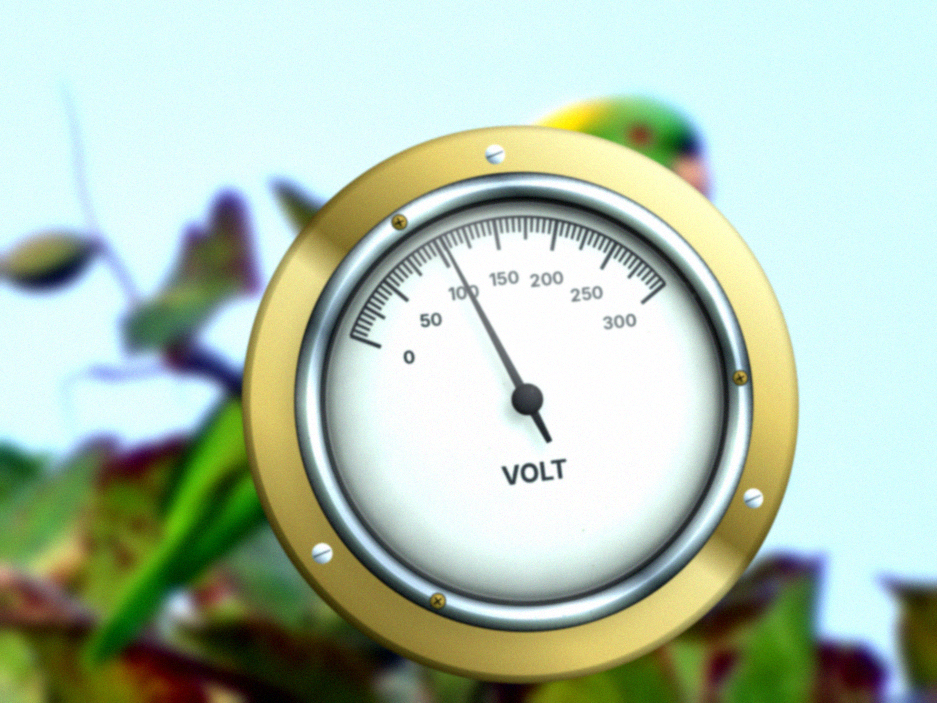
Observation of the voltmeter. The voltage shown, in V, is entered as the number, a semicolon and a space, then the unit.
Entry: 105; V
